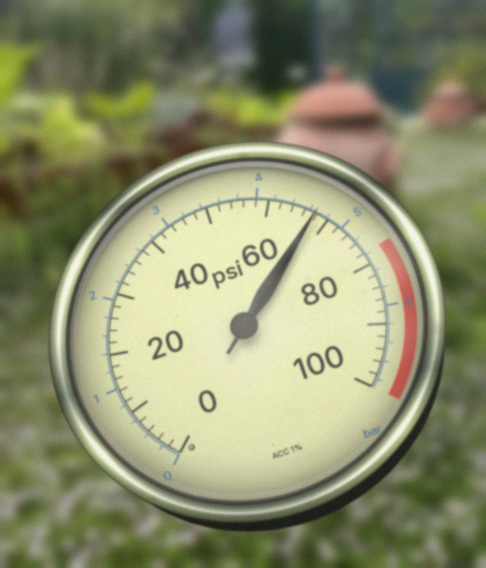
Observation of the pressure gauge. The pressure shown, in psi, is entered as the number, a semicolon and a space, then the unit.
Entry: 68; psi
